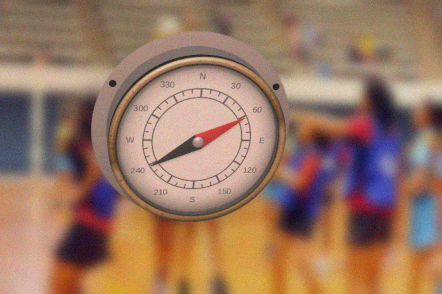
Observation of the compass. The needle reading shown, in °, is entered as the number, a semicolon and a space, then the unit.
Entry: 60; °
